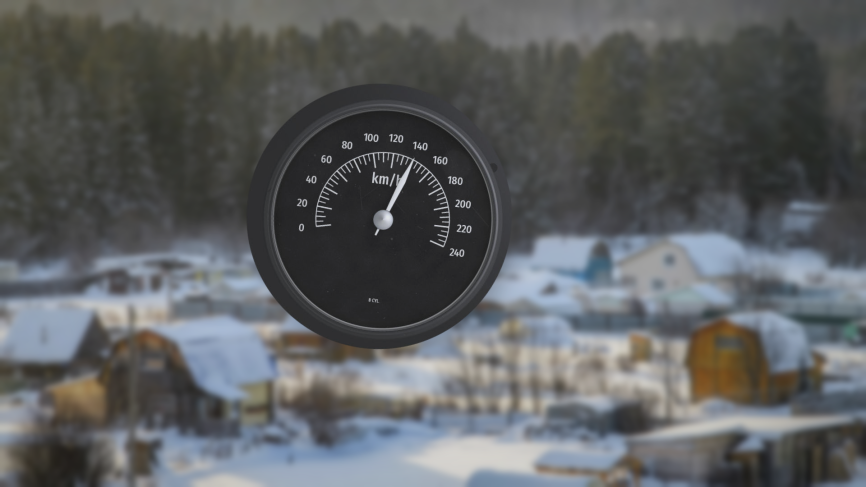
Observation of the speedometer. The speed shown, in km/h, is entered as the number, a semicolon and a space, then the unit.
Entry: 140; km/h
